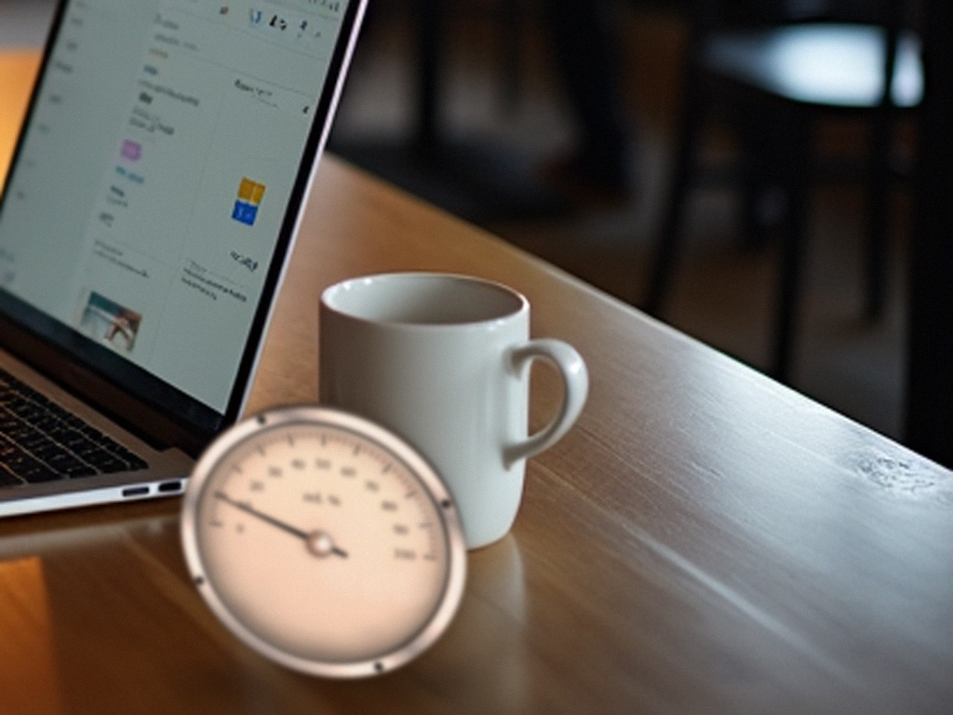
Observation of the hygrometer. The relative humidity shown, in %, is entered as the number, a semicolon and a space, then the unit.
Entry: 10; %
